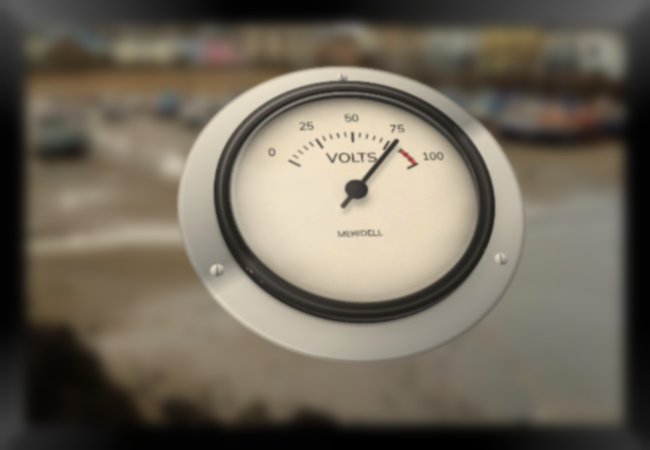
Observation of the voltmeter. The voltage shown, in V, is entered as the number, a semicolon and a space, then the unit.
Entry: 80; V
